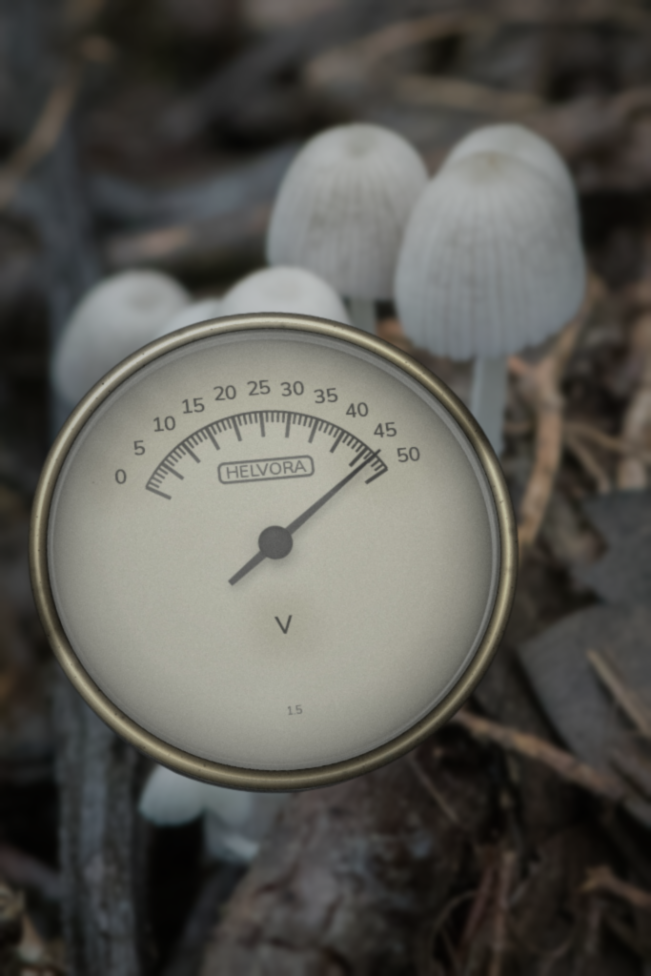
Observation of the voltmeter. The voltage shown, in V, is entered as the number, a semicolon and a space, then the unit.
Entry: 47; V
